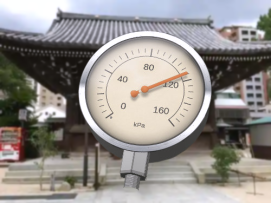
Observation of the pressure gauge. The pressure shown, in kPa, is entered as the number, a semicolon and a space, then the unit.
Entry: 115; kPa
